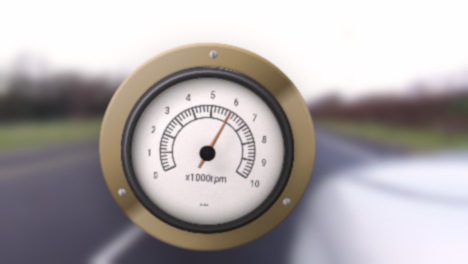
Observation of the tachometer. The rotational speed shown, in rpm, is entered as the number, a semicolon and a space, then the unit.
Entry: 6000; rpm
